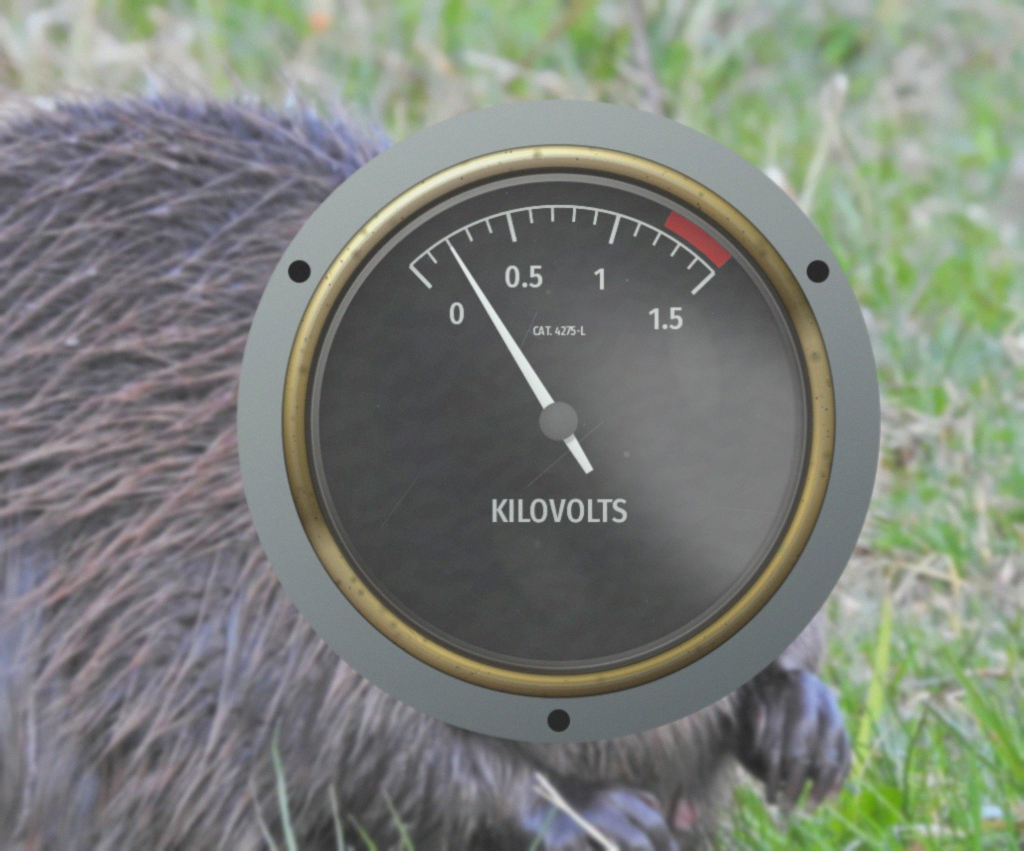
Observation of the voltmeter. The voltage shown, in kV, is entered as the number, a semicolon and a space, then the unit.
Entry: 0.2; kV
